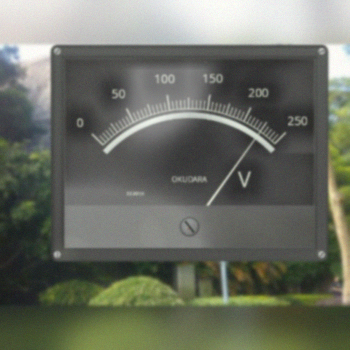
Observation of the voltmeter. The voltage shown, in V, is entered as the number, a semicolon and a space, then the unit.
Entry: 225; V
